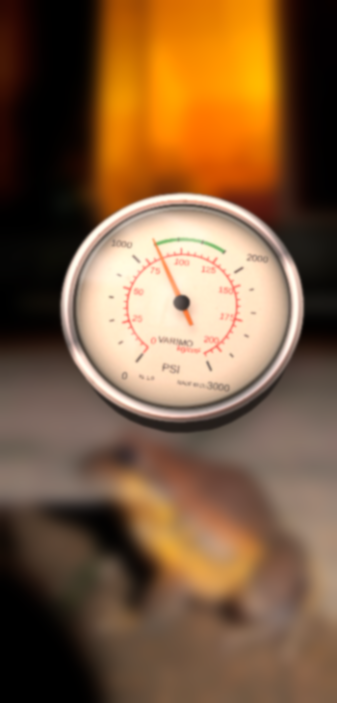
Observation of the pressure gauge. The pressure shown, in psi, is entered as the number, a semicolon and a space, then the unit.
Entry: 1200; psi
